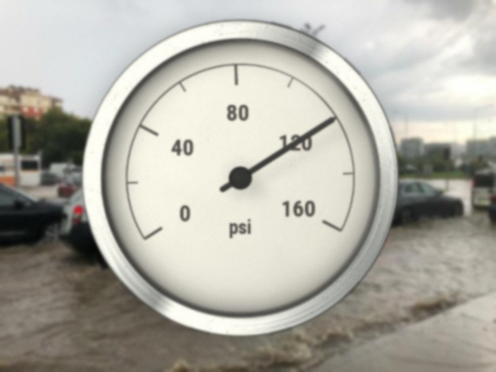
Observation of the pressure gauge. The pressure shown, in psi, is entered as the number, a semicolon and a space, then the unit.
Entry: 120; psi
